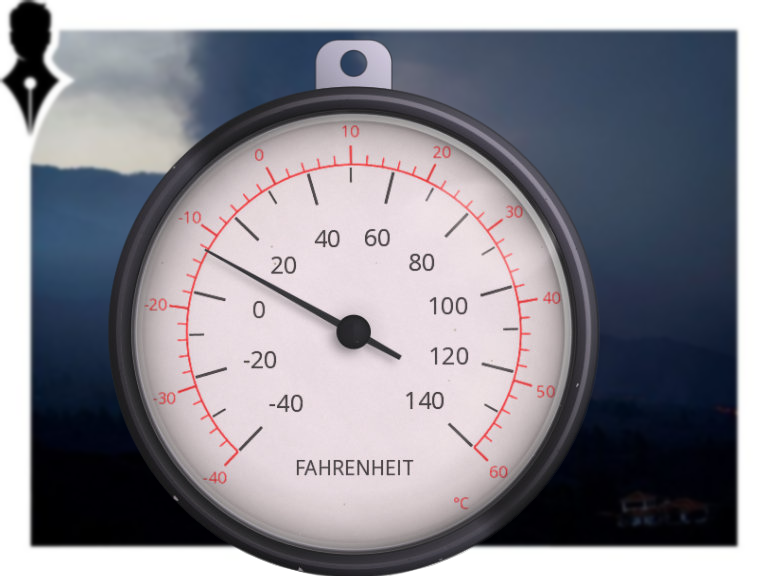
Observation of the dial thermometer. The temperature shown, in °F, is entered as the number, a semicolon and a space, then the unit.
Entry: 10; °F
